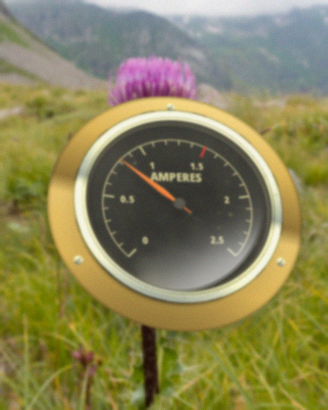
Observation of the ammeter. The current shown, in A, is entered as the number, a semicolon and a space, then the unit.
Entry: 0.8; A
